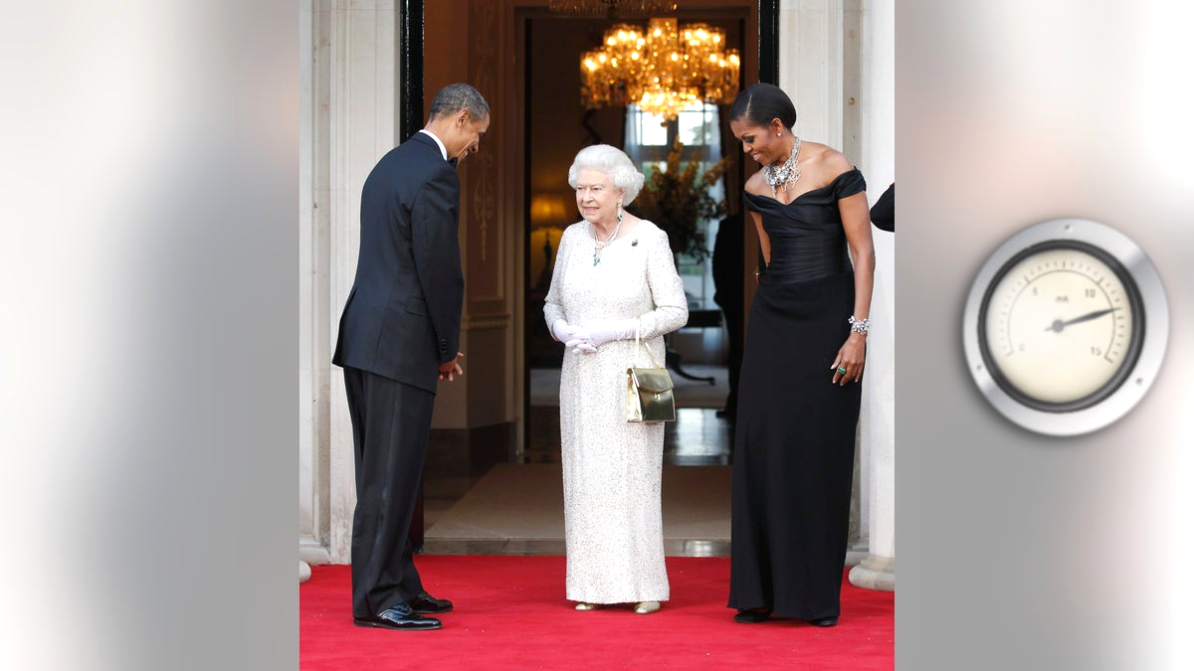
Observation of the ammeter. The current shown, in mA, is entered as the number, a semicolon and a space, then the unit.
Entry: 12; mA
